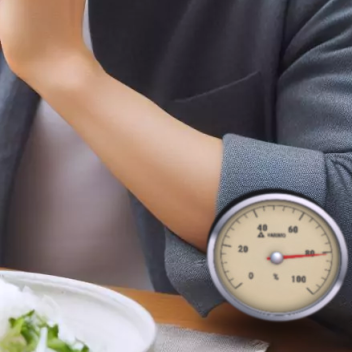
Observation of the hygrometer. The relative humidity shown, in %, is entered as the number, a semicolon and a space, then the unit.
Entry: 80; %
